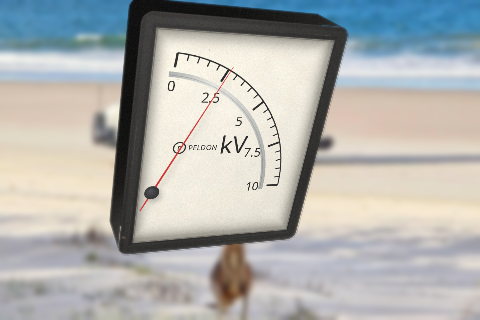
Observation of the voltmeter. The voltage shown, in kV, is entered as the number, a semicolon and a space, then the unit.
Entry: 2.5; kV
